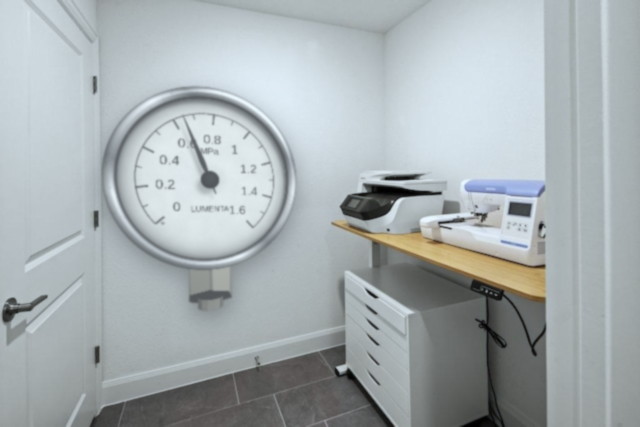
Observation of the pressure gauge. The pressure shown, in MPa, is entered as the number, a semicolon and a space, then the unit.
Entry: 0.65; MPa
